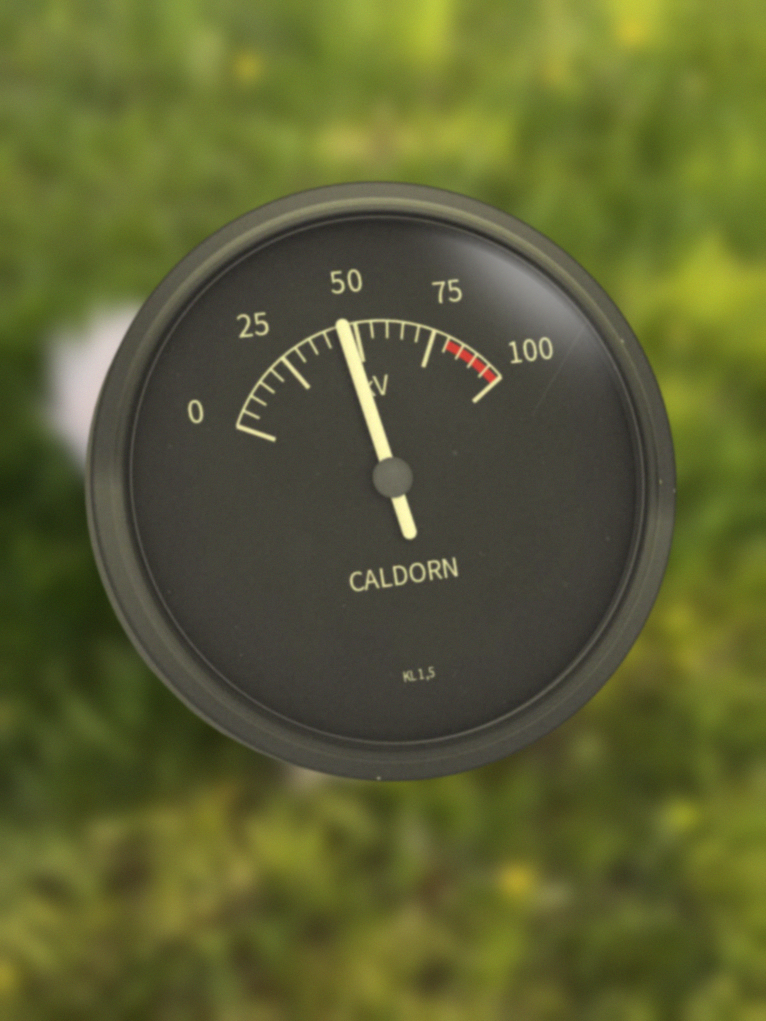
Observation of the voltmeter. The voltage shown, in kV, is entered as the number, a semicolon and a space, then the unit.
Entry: 45; kV
